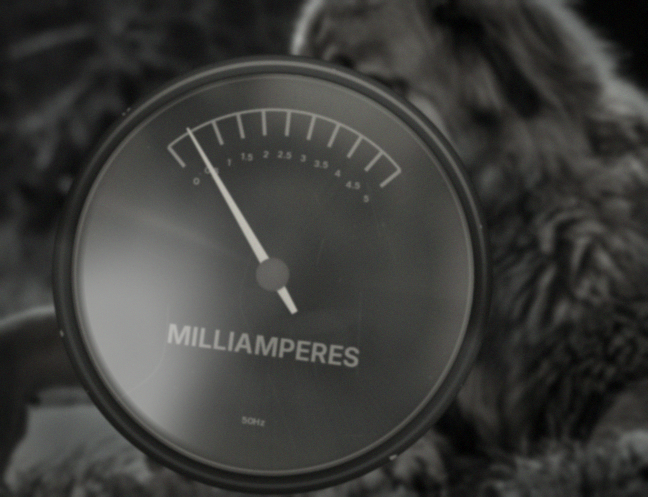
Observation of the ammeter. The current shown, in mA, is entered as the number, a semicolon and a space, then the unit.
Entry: 0.5; mA
